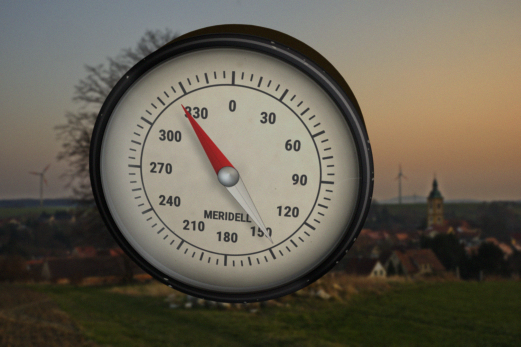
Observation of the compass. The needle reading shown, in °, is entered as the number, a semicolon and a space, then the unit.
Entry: 325; °
